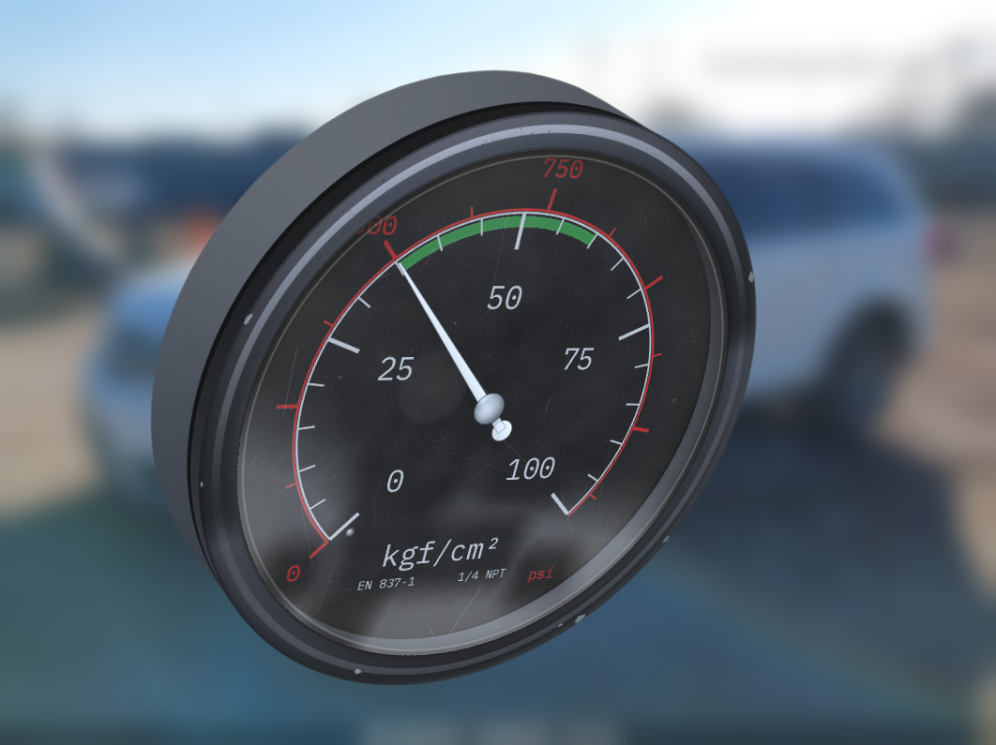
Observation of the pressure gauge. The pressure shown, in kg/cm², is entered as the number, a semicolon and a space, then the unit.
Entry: 35; kg/cm²
